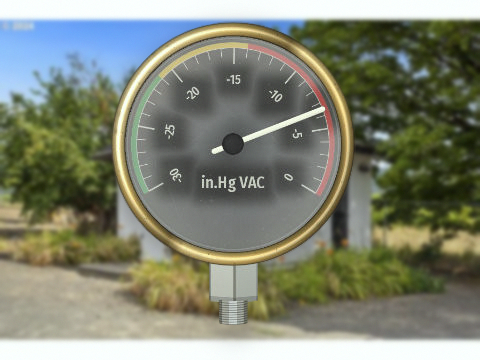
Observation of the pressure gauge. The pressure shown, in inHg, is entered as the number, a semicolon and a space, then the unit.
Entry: -6.5; inHg
